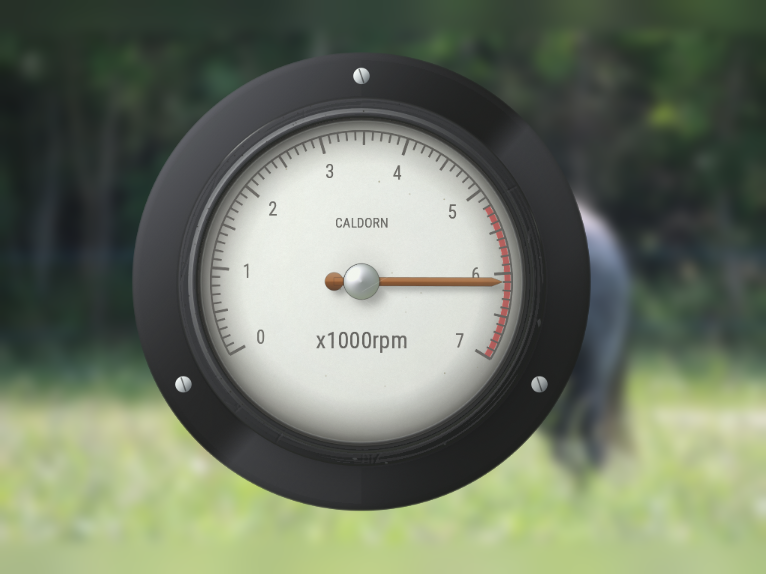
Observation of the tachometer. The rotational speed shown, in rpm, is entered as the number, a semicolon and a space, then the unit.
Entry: 6100; rpm
